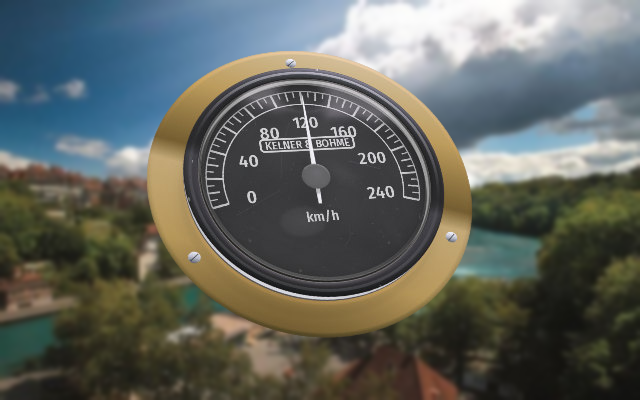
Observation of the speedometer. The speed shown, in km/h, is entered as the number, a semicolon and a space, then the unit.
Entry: 120; km/h
